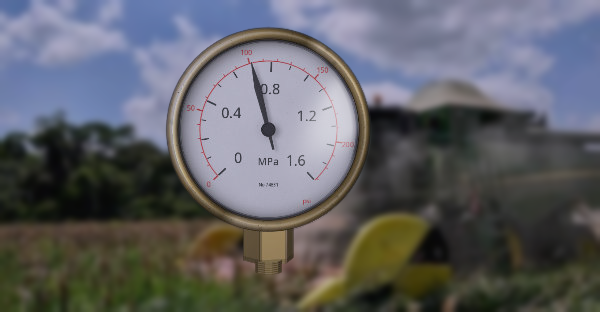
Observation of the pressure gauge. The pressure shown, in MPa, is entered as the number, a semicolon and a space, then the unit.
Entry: 0.7; MPa
